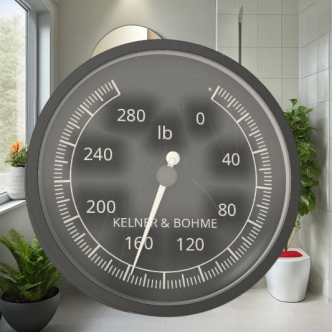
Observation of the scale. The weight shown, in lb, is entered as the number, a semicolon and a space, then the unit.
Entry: 158; lb
